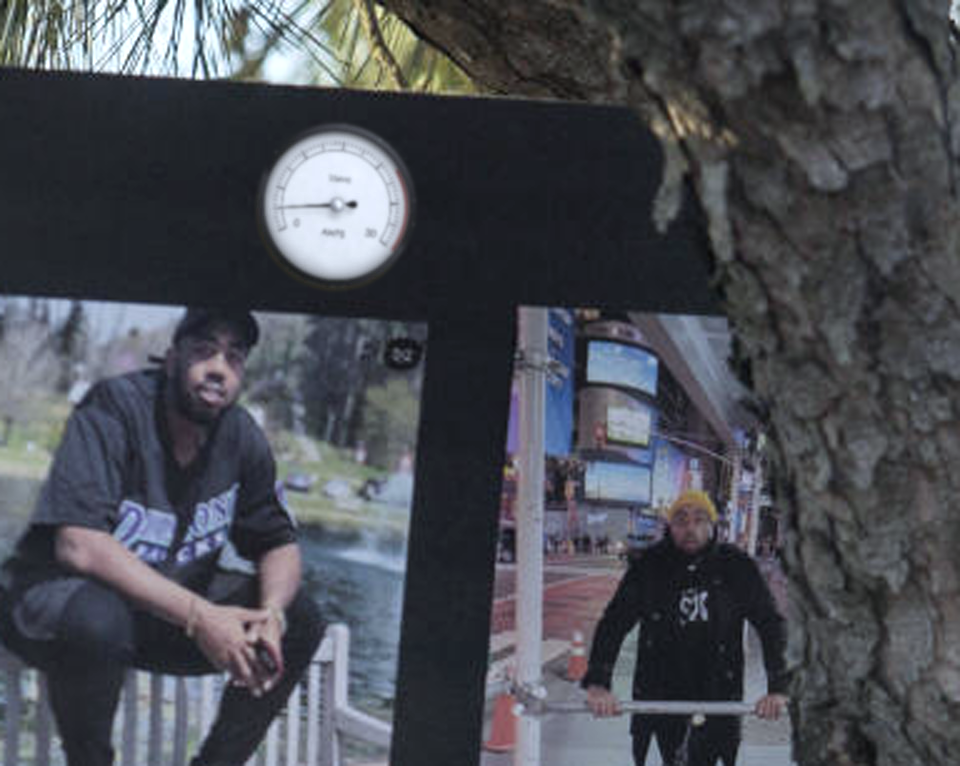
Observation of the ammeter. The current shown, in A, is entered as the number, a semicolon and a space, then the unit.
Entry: 2.5; A
